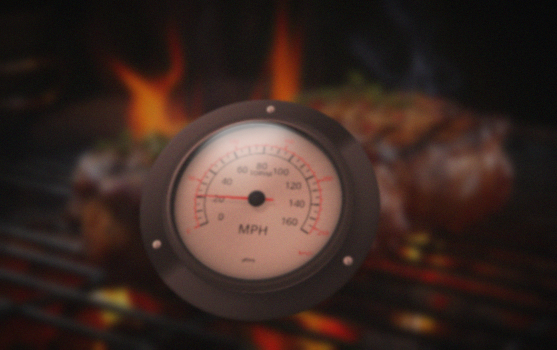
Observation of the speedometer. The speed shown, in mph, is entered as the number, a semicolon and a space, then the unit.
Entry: 20; mph
